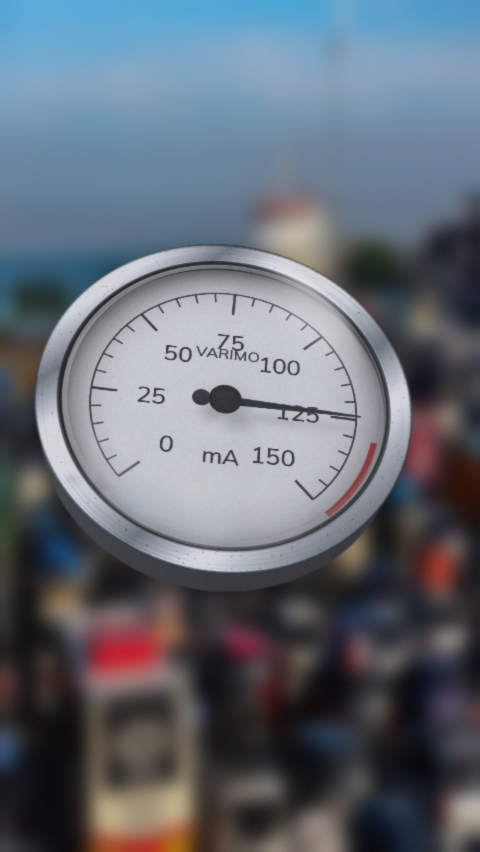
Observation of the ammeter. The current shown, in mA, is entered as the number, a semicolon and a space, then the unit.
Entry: 125; mA
